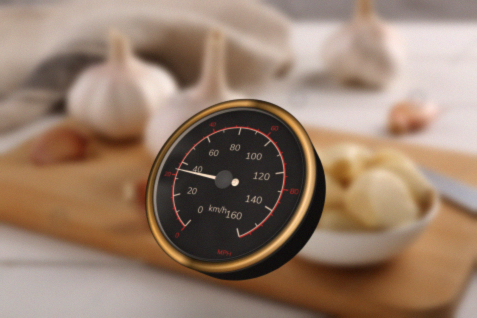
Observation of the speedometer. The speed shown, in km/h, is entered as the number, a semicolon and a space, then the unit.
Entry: 35; km/h
